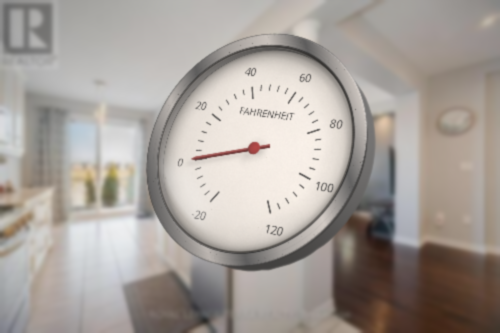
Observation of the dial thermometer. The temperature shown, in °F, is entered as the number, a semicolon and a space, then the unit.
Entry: 0; °F
